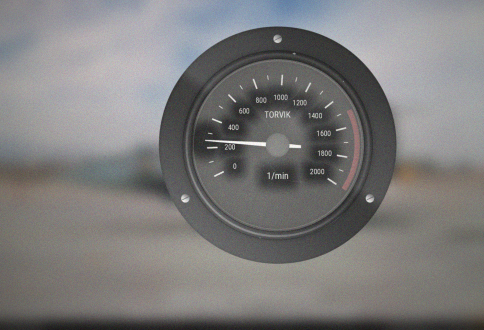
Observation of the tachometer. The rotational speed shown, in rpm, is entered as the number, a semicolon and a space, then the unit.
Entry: 250; rpm
